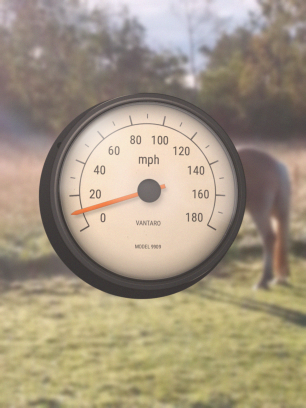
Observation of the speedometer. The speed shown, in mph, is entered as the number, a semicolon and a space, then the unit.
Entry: 10; mph
